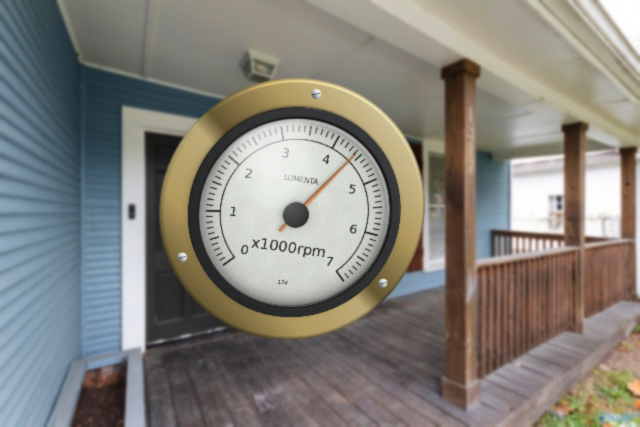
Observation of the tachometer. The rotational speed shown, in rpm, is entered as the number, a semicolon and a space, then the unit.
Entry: 4400; rpm
